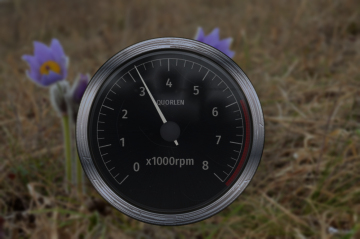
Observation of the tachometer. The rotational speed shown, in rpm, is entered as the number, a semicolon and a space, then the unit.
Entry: 3200; rpm
